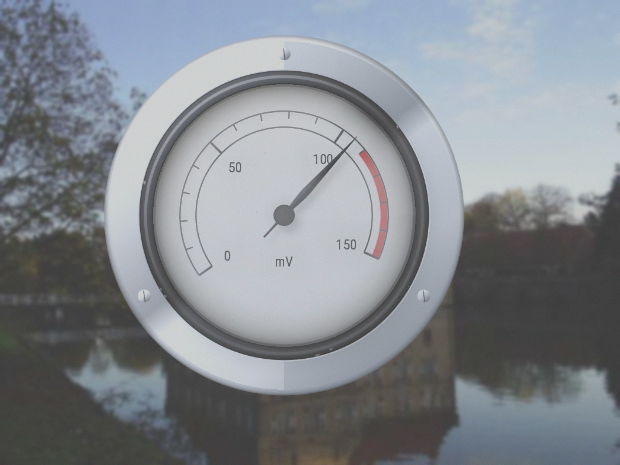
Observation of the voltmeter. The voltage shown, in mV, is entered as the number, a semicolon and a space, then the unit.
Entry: 105; mV
